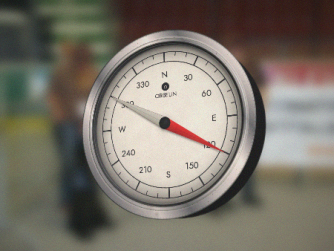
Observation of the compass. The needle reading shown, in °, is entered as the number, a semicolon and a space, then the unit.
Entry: 120; °
